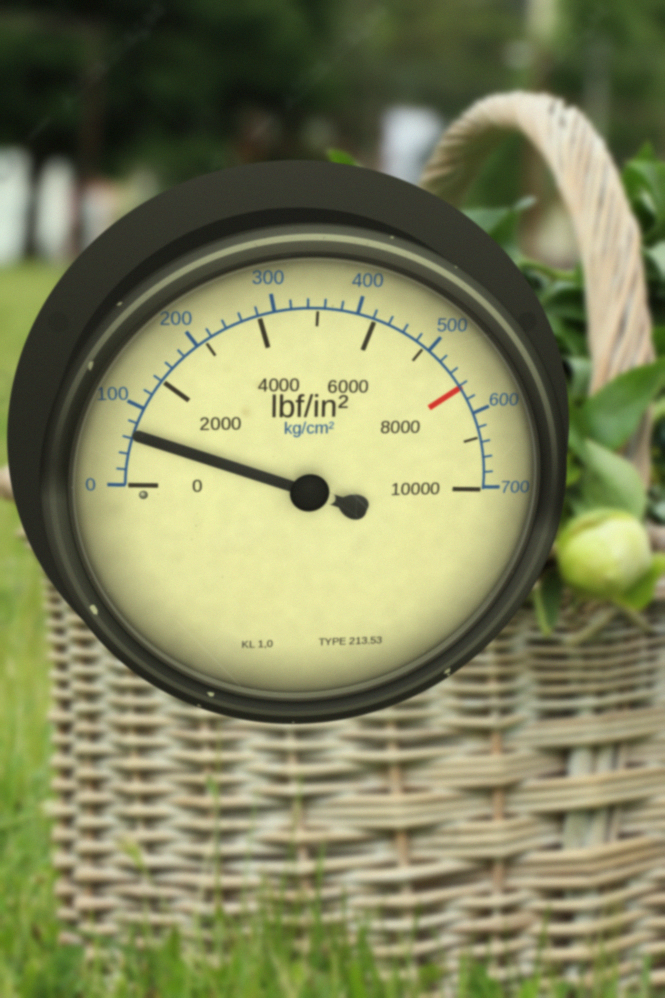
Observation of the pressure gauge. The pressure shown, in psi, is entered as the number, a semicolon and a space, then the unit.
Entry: 1000; psi
